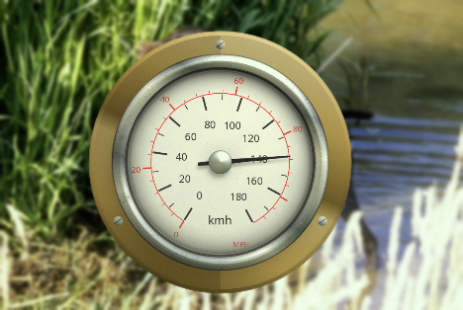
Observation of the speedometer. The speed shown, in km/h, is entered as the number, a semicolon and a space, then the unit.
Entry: 140; km/h
